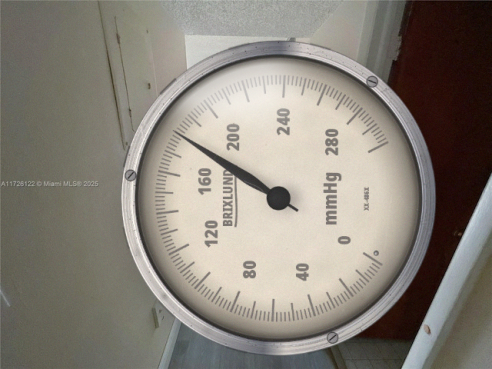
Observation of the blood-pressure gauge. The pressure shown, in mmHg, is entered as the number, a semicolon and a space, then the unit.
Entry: 180; mmHg
